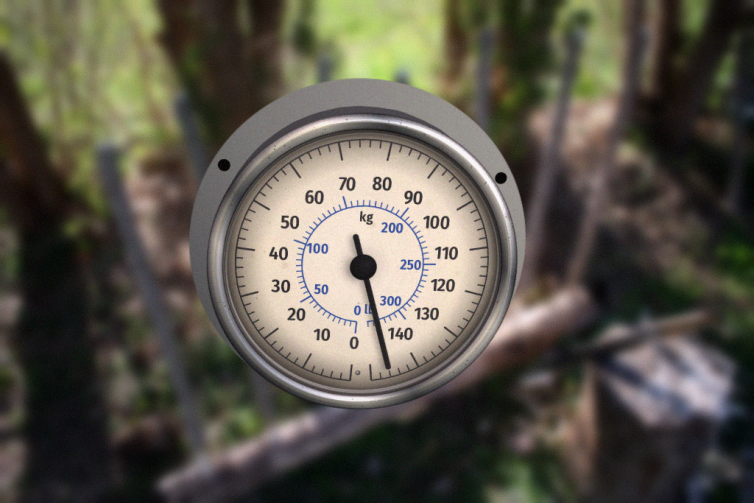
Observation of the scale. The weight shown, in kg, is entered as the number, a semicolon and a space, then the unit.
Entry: 146; kg
